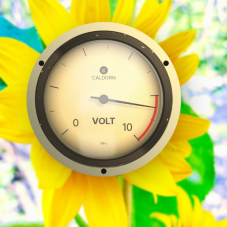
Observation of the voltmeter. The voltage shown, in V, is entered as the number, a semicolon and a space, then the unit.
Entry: 8.5; V
